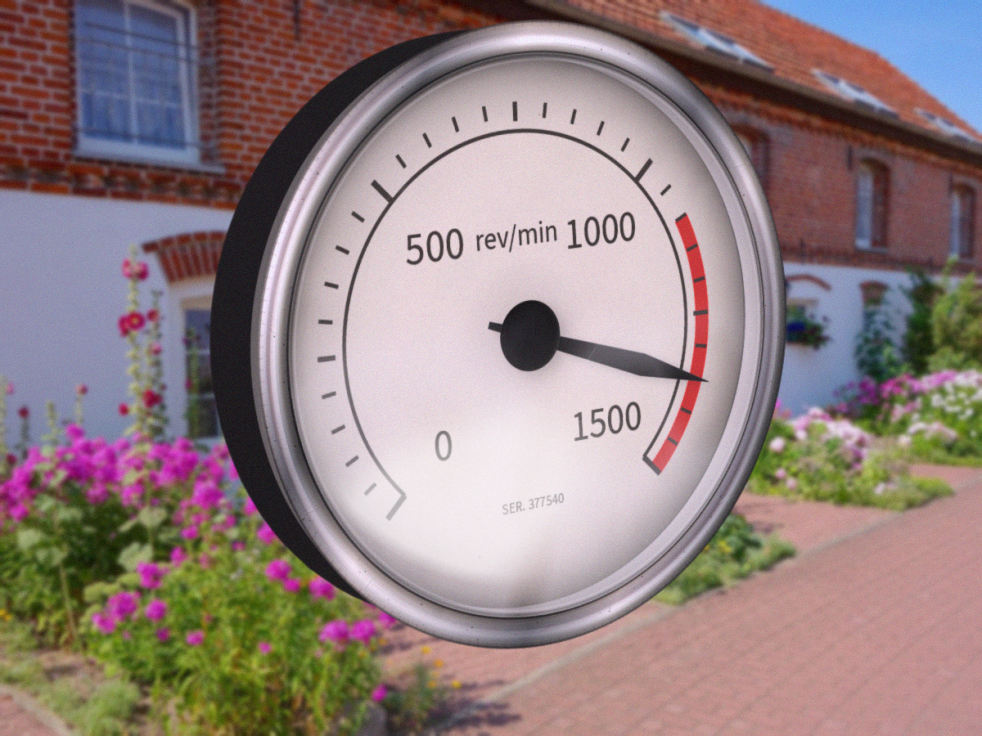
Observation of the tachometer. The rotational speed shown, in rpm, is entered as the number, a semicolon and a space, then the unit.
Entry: 1350; rpm
